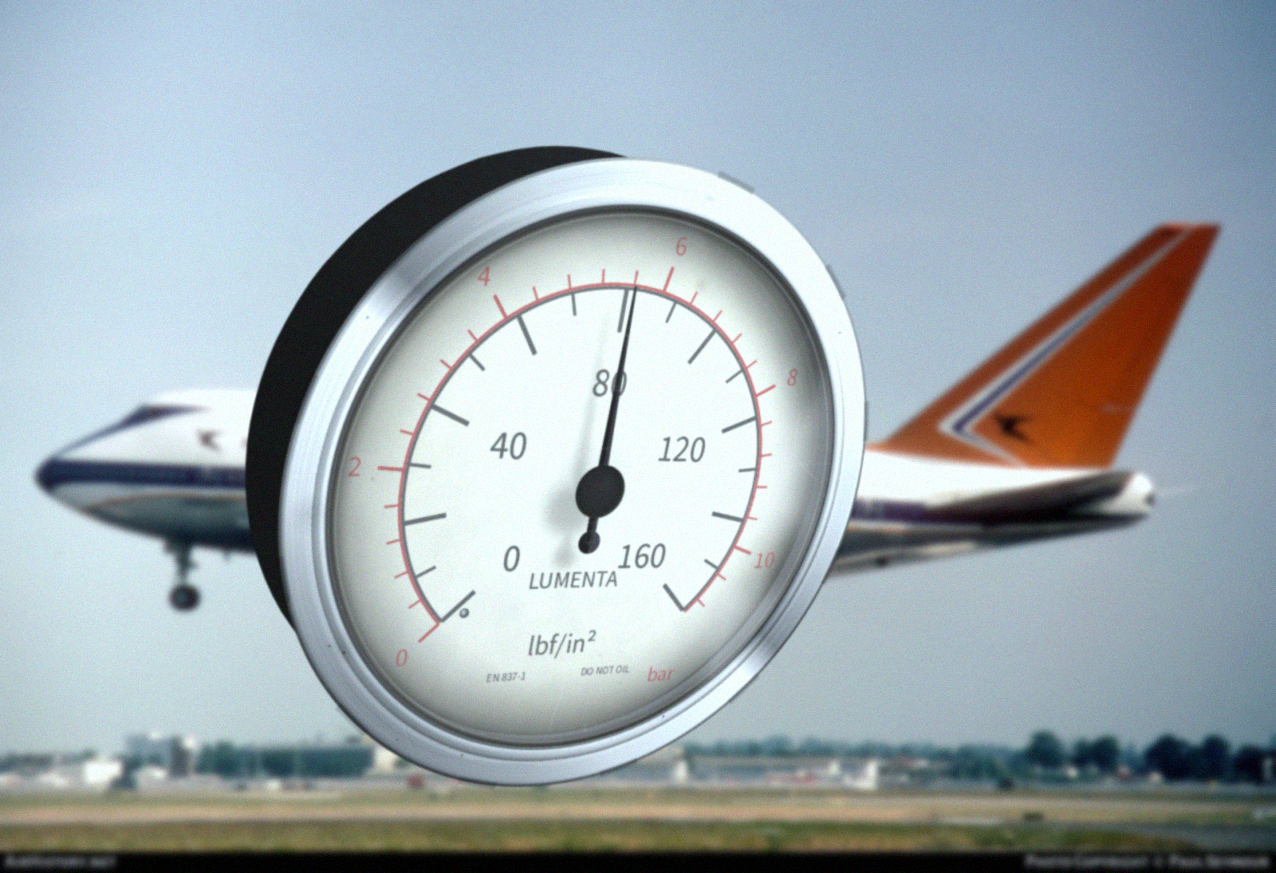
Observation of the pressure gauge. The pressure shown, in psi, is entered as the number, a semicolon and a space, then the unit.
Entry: 80; psi
